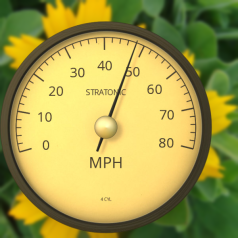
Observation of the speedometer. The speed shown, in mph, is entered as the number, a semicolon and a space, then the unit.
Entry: 48; mph
